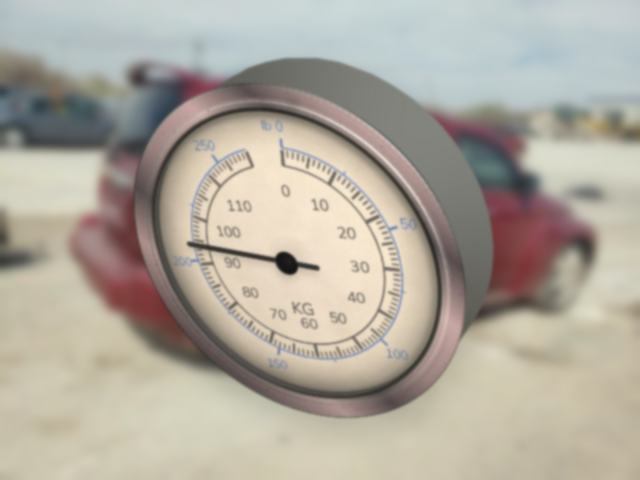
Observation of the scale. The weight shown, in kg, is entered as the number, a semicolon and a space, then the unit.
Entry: 95; kg
